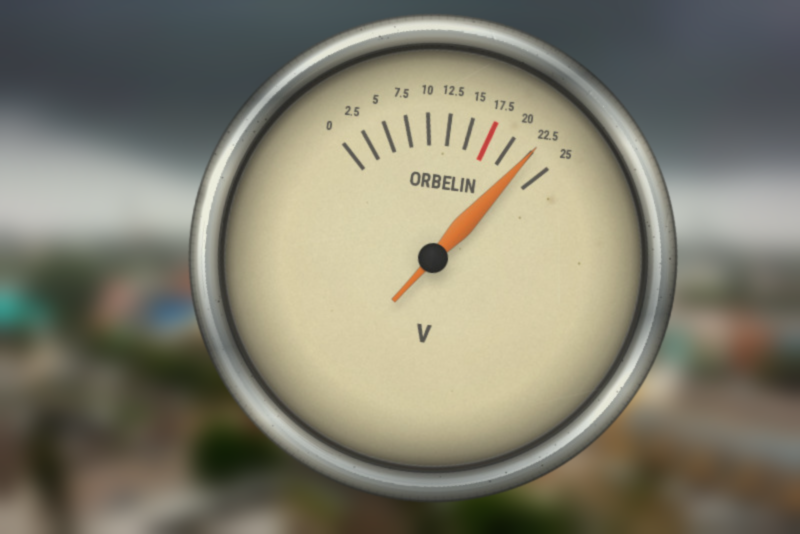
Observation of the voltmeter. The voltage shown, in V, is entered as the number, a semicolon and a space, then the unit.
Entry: 22.5; V
